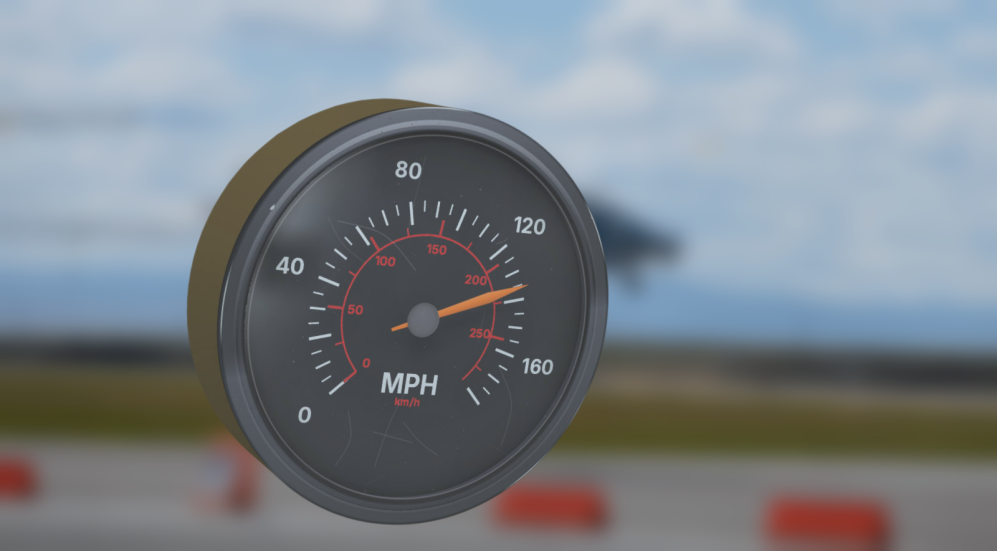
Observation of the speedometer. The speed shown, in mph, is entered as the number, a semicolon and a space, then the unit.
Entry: 135; mph
